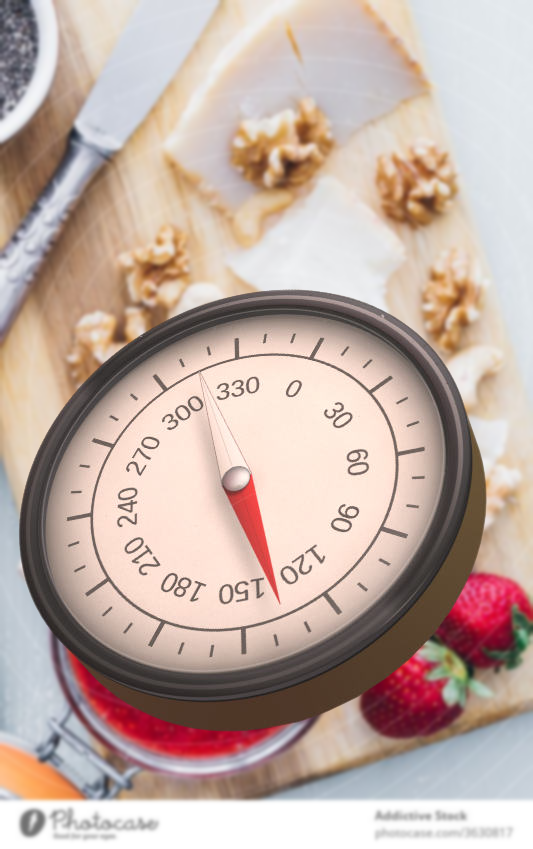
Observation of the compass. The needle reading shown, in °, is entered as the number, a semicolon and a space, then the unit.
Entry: 135; °
